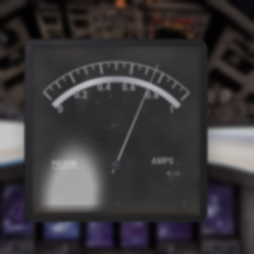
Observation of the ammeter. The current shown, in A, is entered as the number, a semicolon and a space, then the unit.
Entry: 0.75; A
